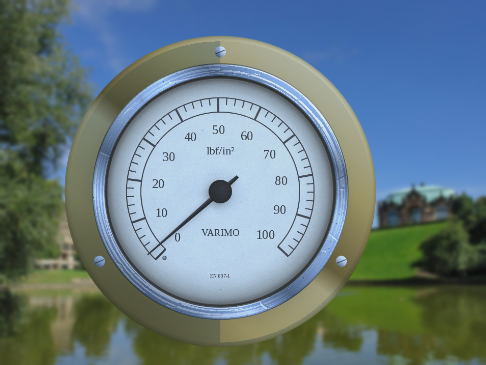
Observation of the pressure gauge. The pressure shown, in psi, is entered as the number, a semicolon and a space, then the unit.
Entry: 2; psi
